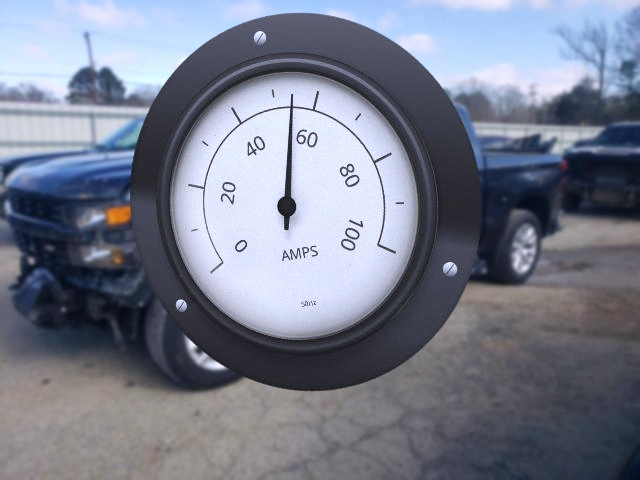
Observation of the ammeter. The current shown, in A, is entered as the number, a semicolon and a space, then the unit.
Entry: 55; A
